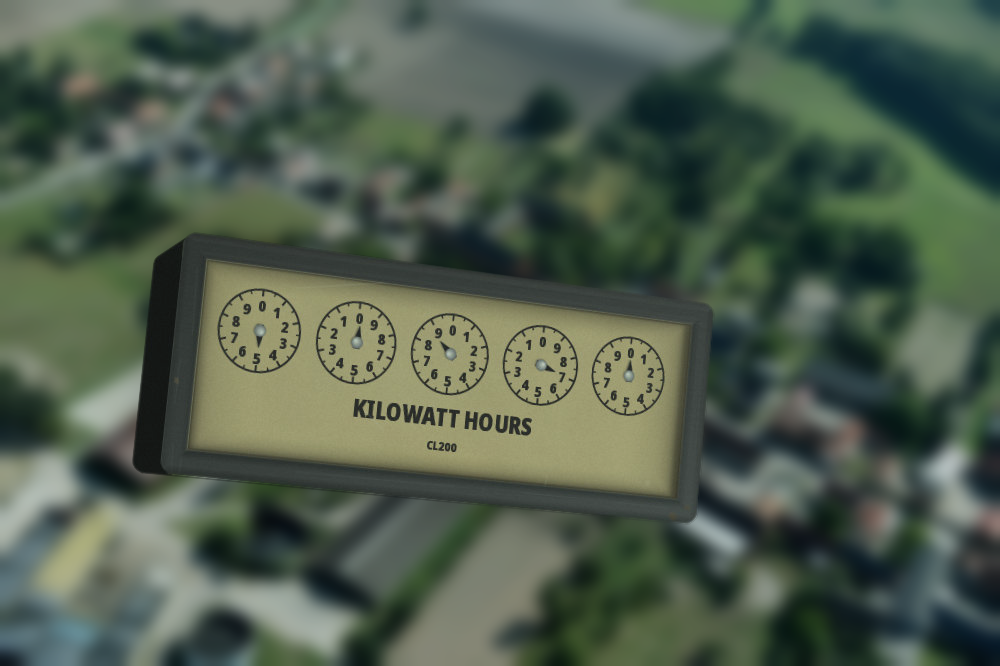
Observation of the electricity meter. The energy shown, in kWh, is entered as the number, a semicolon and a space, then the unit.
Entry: 49870; kWh
